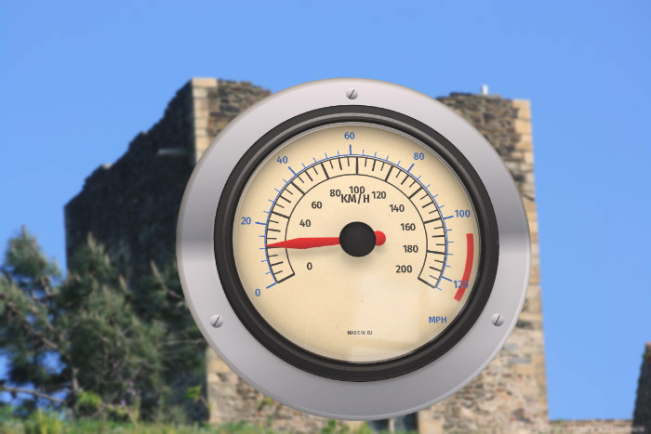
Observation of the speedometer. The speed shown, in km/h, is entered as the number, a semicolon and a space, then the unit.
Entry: 20; km/h
